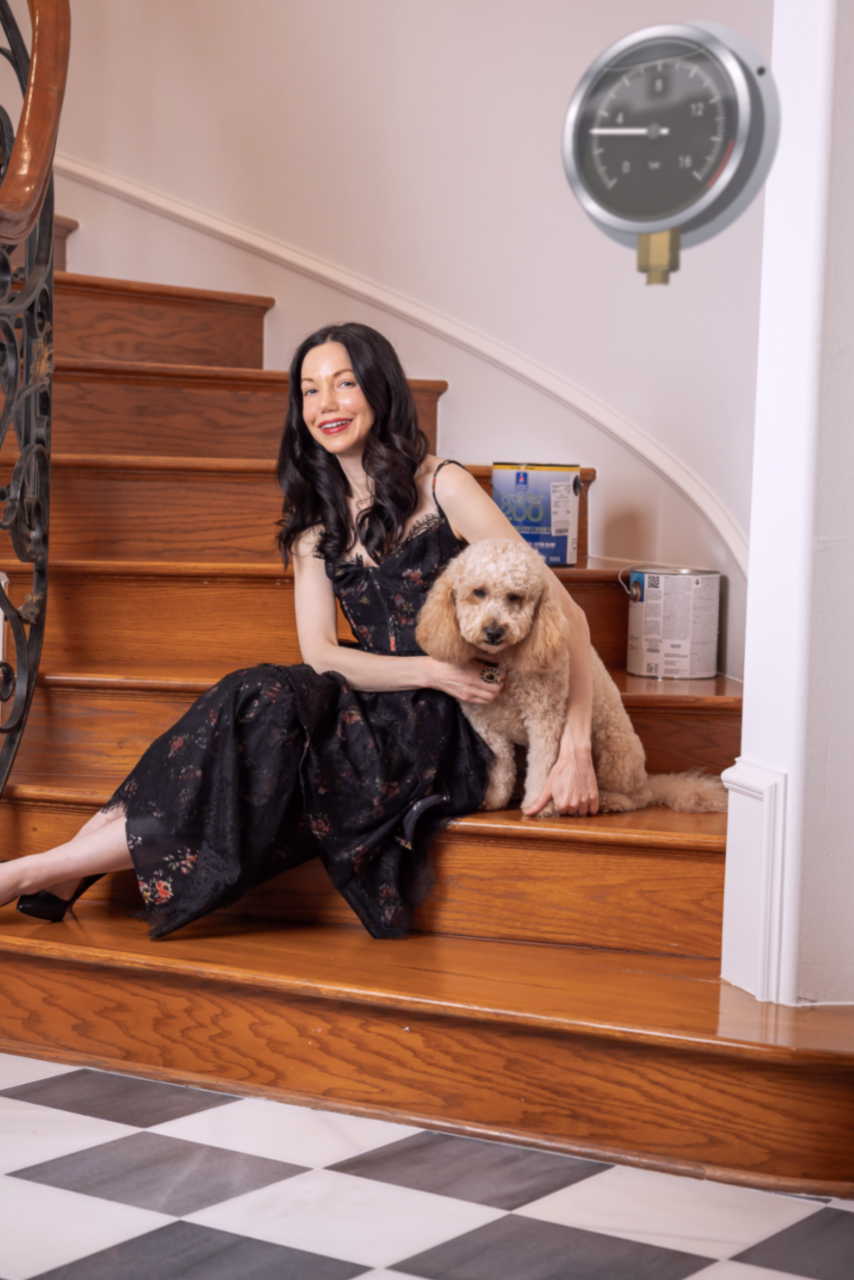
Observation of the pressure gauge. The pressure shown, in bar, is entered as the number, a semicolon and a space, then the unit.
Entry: 3; bar
